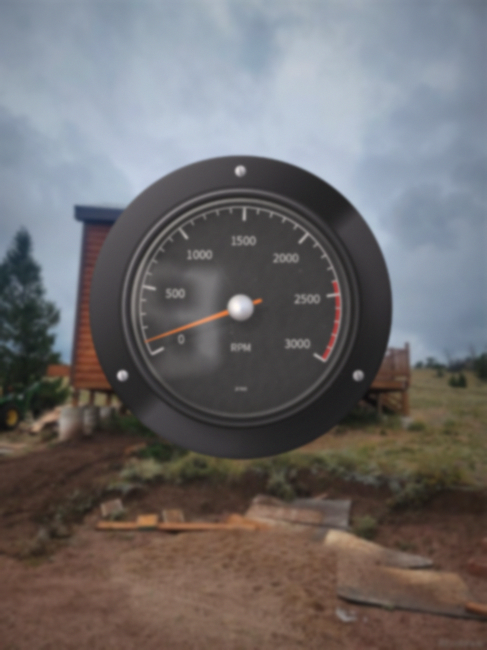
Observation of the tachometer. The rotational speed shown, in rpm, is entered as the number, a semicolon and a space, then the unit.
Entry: 100; rpm
